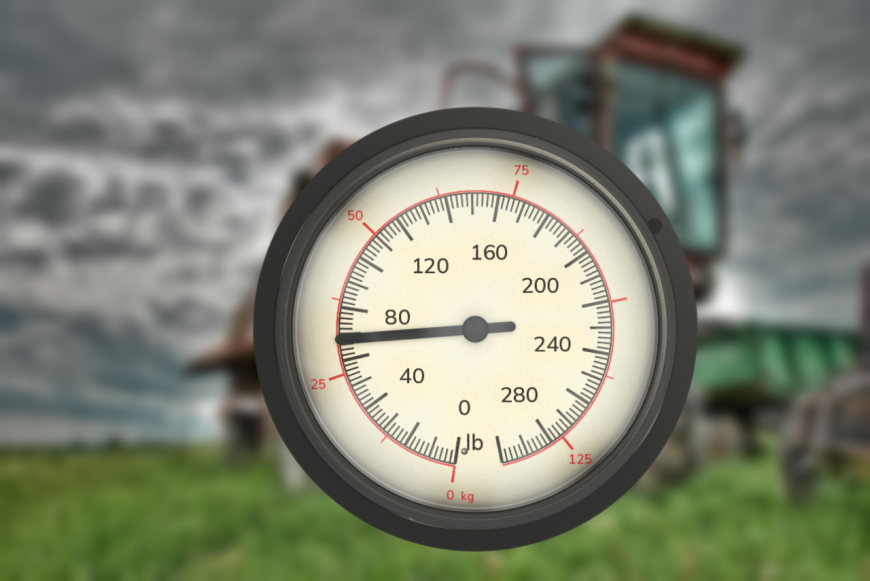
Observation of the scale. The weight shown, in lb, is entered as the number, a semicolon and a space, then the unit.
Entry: 68; lb
